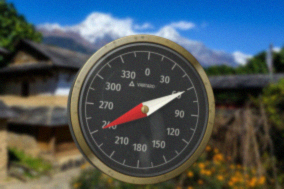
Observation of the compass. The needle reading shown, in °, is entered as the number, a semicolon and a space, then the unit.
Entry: 240; °
